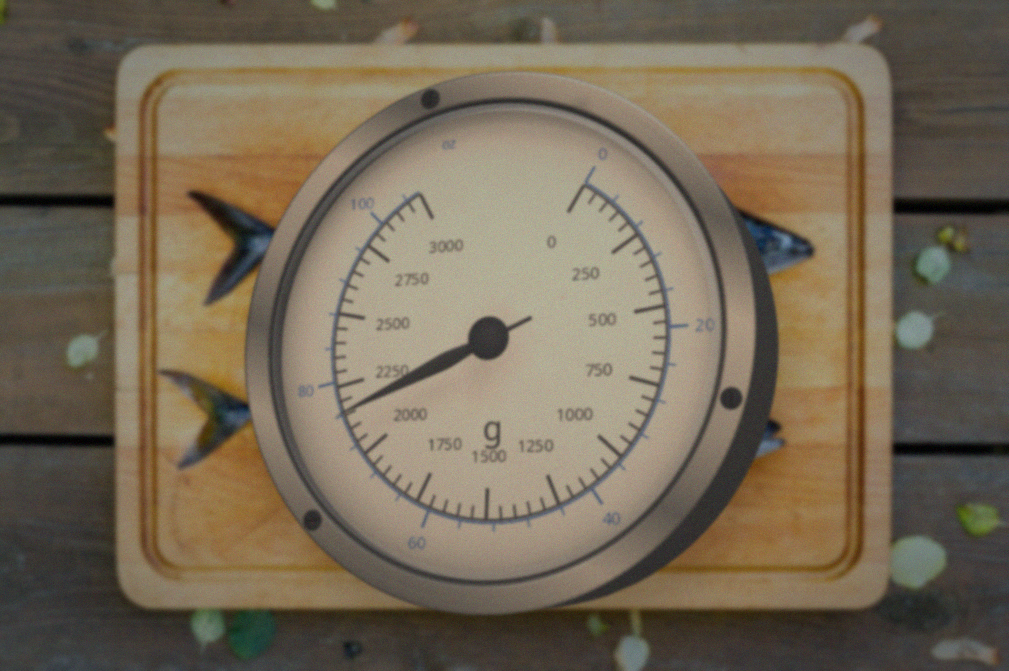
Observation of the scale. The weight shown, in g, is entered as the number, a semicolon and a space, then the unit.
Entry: 2150; g
